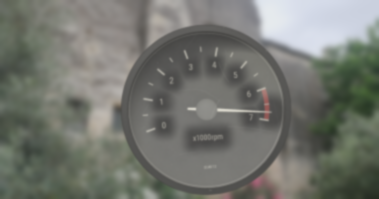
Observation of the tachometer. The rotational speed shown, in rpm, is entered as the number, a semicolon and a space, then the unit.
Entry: 6750; rpm
